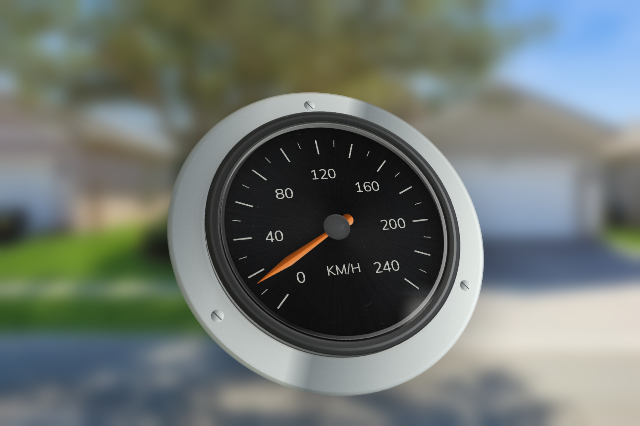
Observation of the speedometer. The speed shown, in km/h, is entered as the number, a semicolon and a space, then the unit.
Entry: 15; km/h
